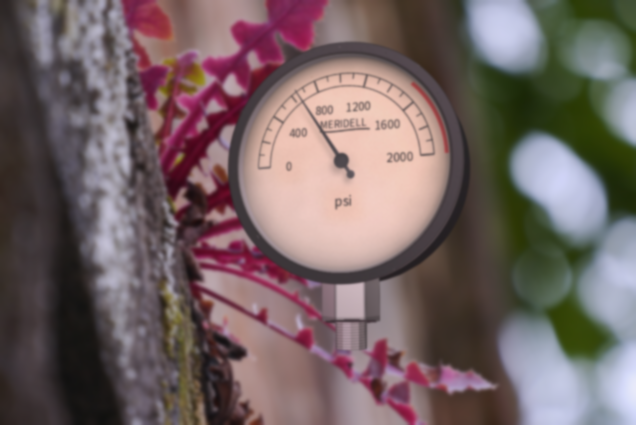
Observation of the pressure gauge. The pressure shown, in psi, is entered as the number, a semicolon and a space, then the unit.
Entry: 650; psi
